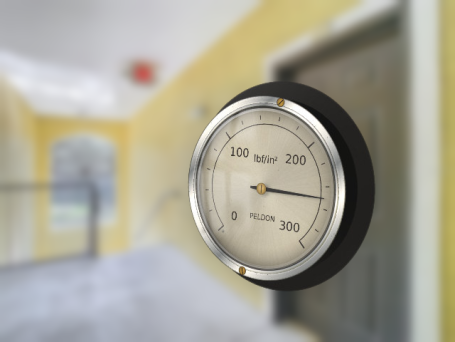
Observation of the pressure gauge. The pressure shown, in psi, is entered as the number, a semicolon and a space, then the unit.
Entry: 250; psi
